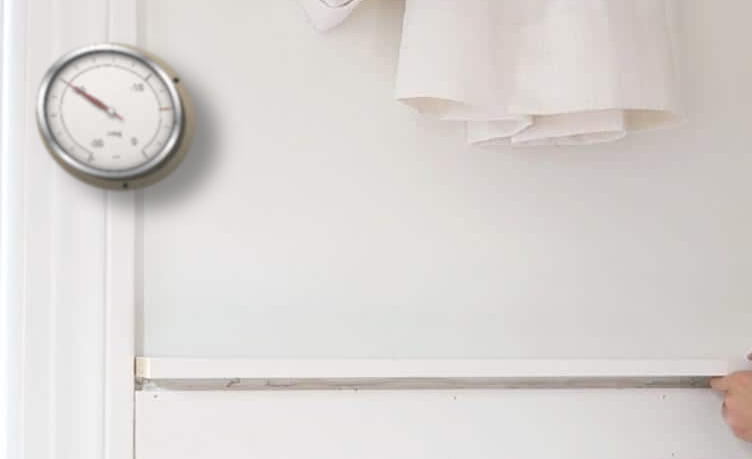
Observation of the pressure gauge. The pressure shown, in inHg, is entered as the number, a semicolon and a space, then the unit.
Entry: -20; inHg
